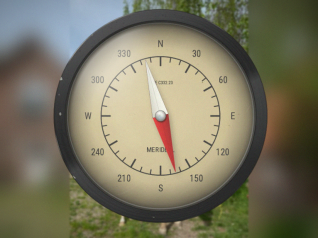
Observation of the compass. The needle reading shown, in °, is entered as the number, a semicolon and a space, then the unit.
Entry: 165; °
